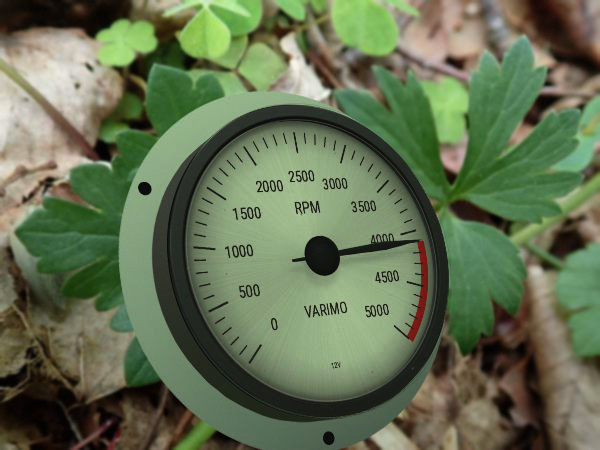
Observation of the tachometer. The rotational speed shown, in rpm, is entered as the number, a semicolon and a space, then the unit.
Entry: 4100; rpm
